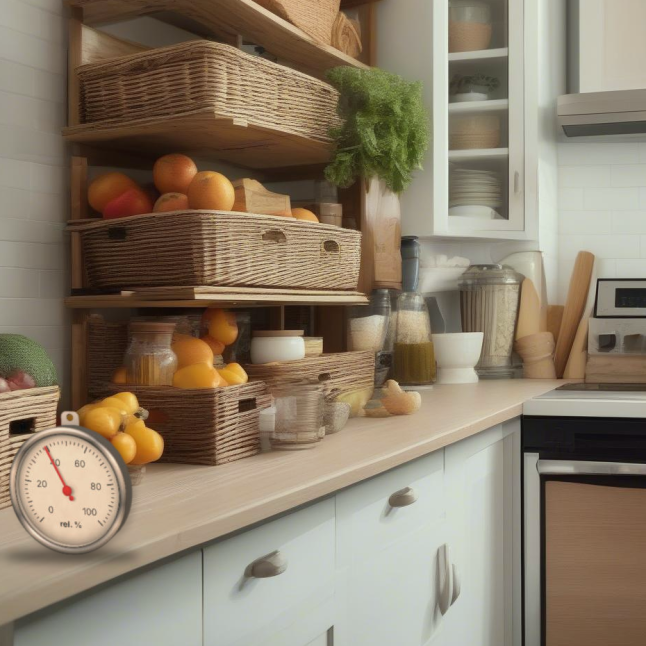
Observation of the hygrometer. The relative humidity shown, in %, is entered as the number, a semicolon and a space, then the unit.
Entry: 40; %
